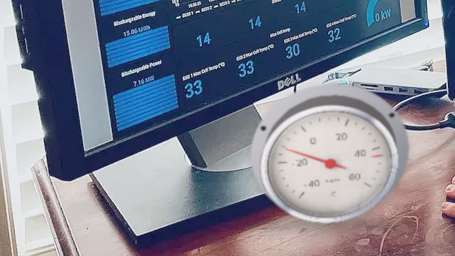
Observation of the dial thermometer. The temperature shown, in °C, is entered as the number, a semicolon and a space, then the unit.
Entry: -12; °C
